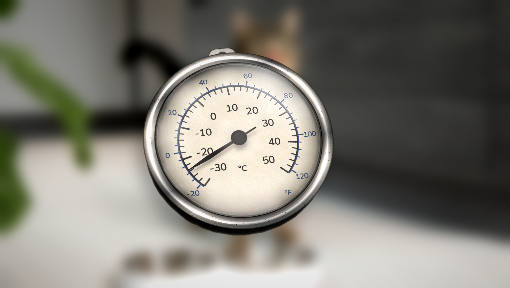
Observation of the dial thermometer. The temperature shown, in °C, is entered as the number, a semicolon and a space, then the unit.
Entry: -24; °C
